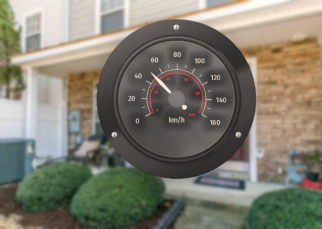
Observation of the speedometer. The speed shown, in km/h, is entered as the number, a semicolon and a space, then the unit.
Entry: 50; km/h
